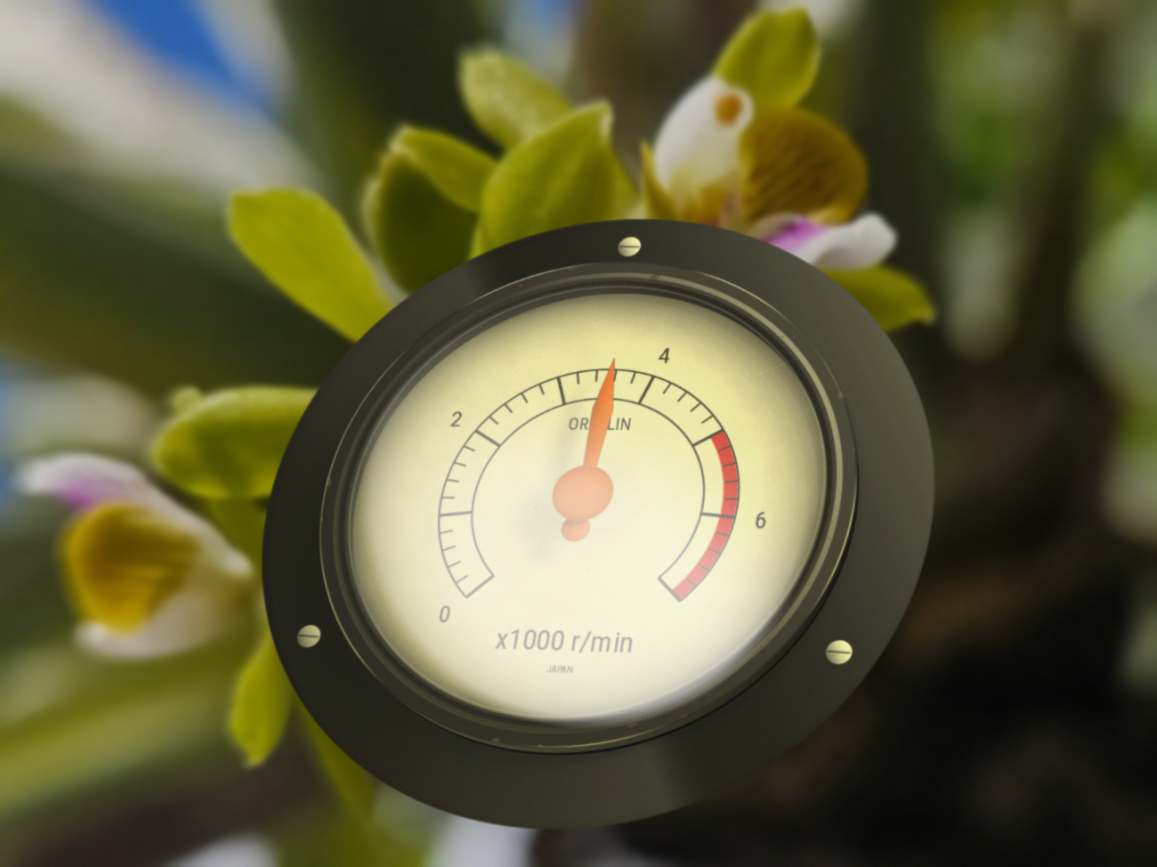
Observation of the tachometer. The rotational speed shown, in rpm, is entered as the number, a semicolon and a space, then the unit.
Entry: 3600; rpm
